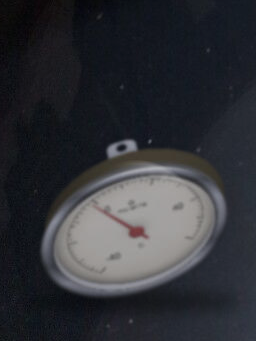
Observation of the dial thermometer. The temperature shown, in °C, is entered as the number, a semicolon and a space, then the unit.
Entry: 0; °C
